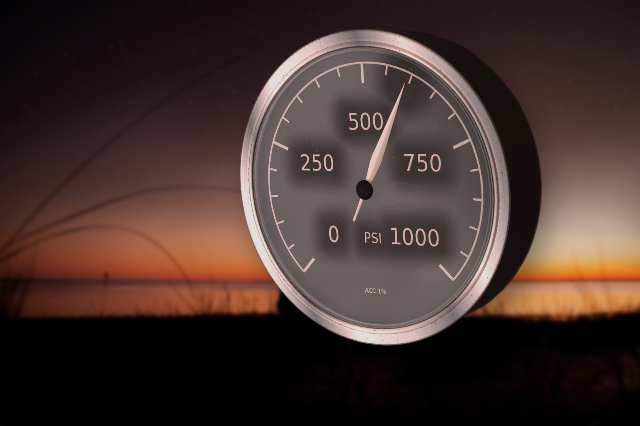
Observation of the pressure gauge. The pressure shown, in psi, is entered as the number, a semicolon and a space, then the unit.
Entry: 600; psi
